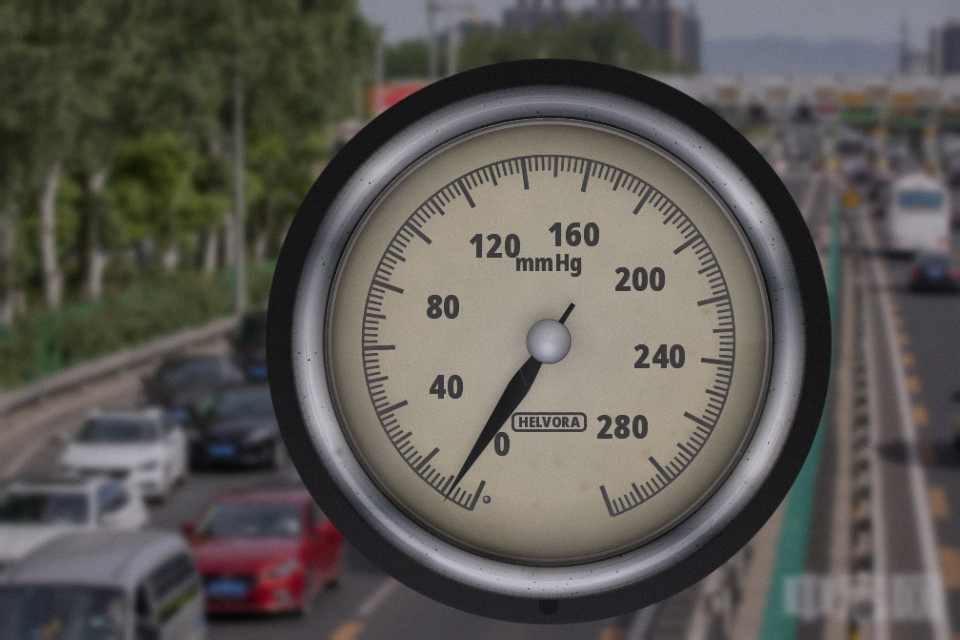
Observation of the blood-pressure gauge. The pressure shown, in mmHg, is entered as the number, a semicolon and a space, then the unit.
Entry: 8; mmHg
